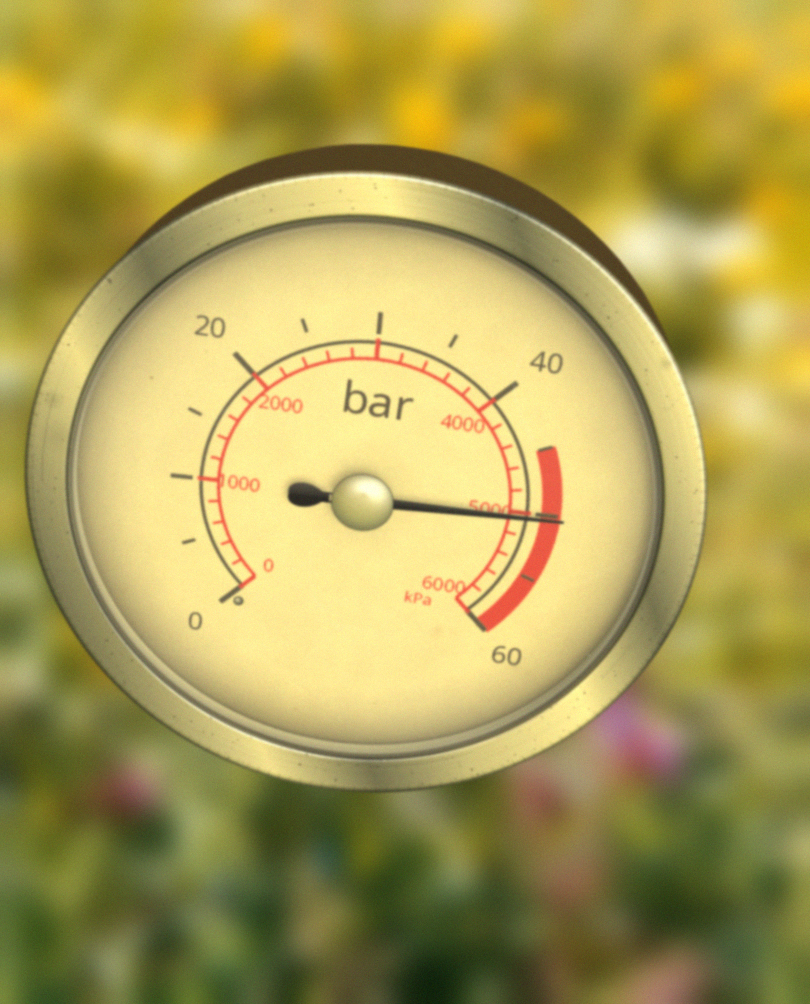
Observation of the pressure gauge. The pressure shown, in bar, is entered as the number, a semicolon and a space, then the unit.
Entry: 50; bar
